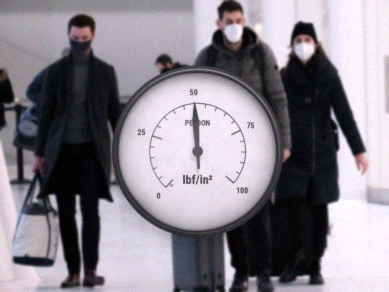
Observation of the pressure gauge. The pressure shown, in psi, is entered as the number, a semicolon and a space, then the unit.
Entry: 50; psi
